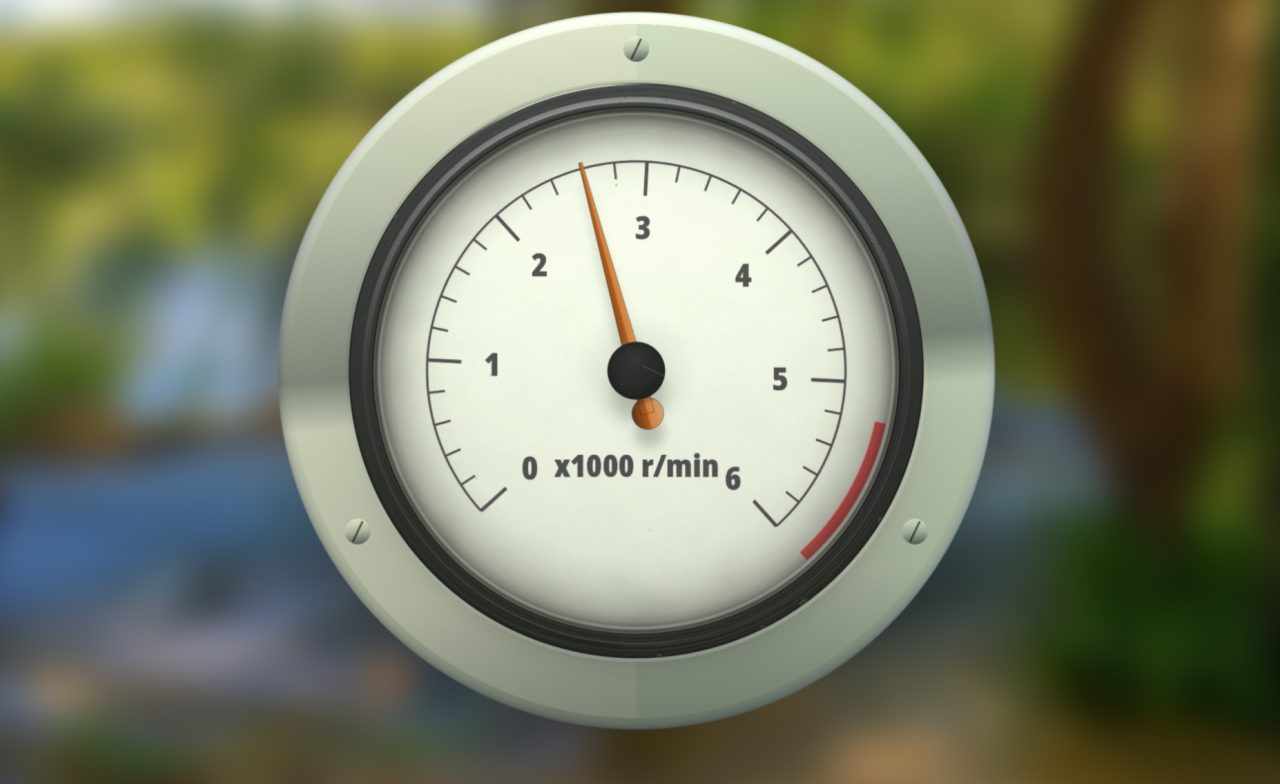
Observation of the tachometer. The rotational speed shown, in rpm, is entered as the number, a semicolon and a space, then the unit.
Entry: 2600; rpm
